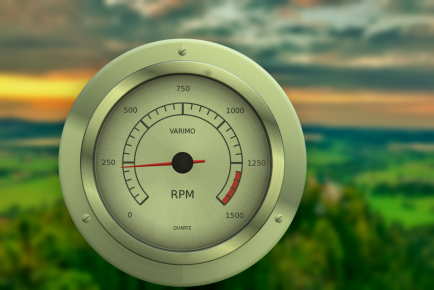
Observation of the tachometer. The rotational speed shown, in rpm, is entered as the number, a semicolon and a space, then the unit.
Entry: 225; rpm
